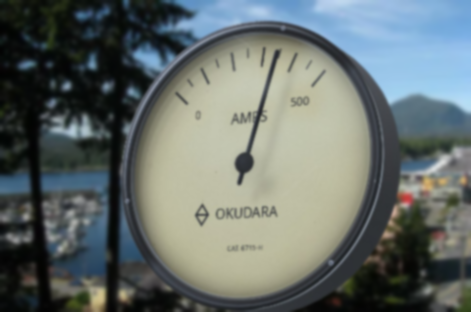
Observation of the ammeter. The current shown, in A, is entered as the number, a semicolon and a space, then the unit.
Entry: 350; A
